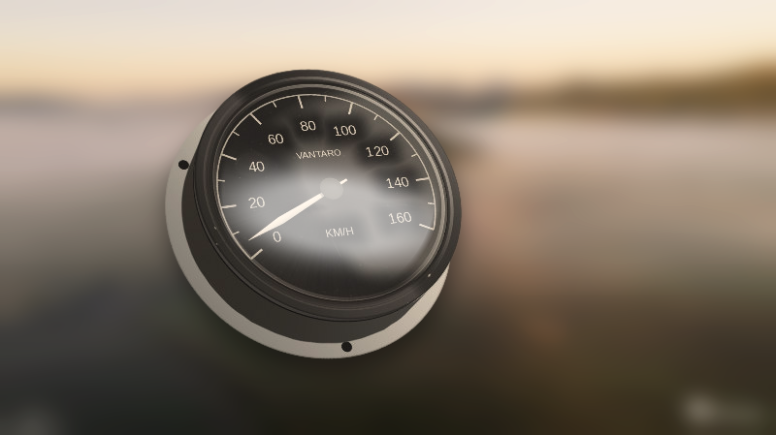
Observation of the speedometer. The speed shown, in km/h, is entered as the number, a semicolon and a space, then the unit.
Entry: 5; km/h
